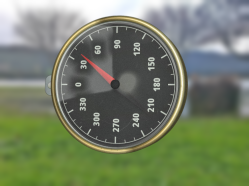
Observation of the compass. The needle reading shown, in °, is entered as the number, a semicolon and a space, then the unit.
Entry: 40; °
